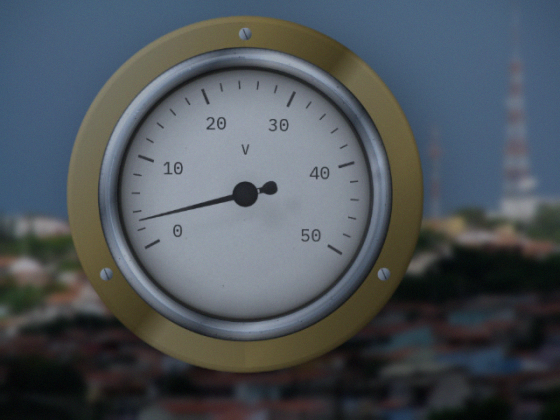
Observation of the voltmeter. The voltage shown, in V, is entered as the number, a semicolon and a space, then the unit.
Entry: 3; V
